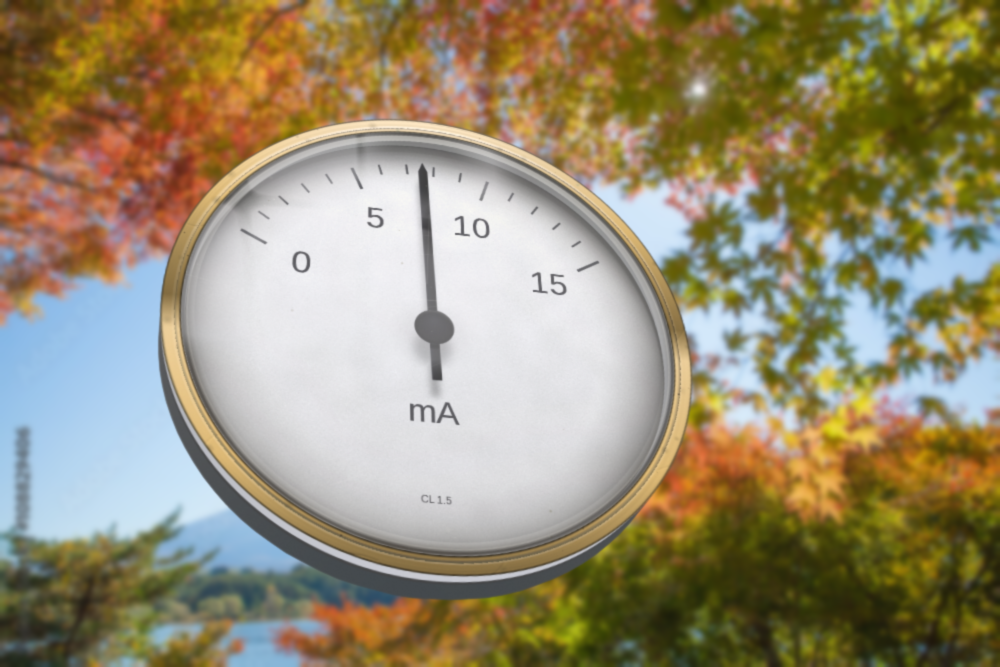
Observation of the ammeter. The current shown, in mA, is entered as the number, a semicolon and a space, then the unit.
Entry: 7.5; mA
